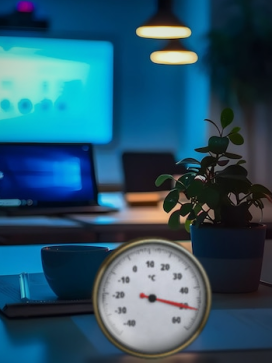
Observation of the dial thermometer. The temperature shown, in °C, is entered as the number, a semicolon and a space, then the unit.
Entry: 50; °C
